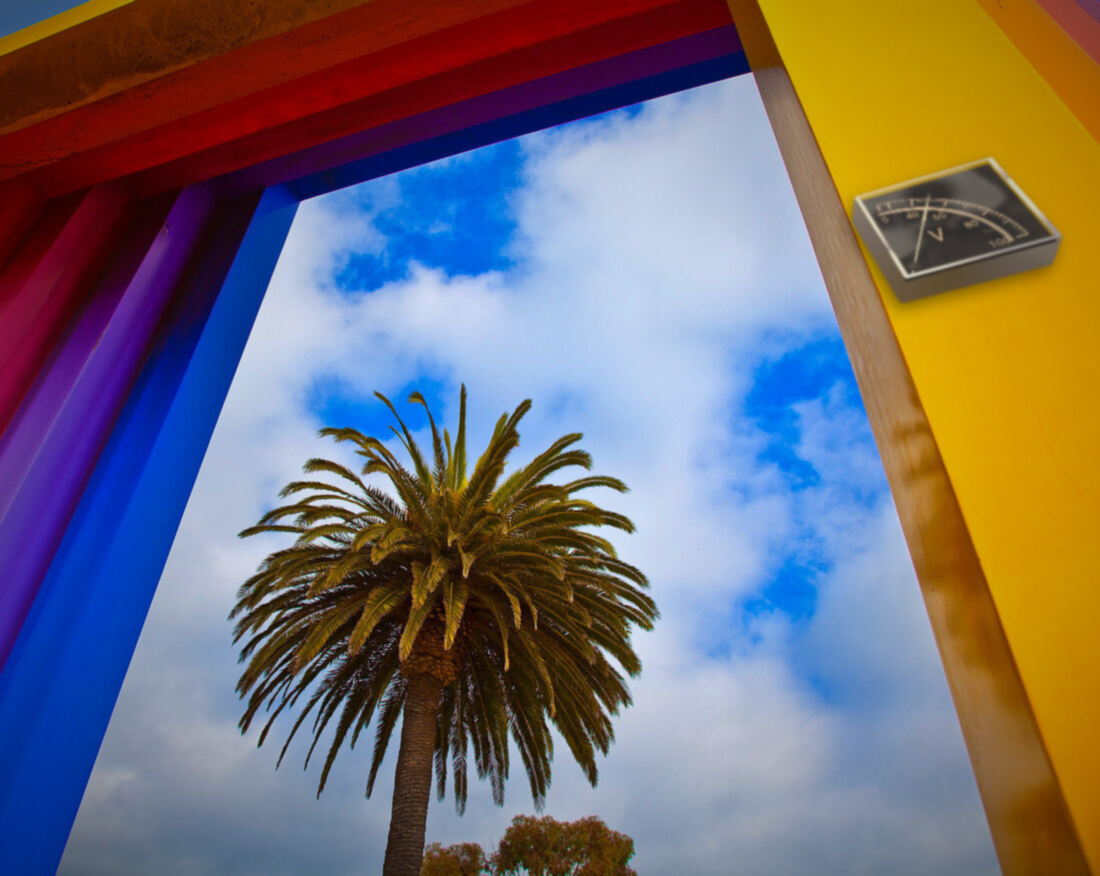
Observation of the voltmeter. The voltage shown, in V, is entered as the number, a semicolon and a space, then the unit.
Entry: 50; V
